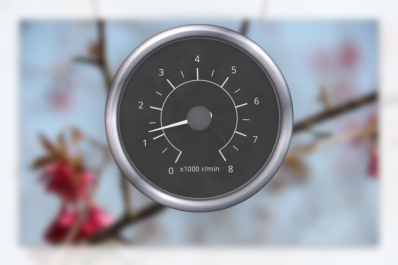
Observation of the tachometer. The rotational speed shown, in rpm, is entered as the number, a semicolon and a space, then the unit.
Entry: 1250; rpm
